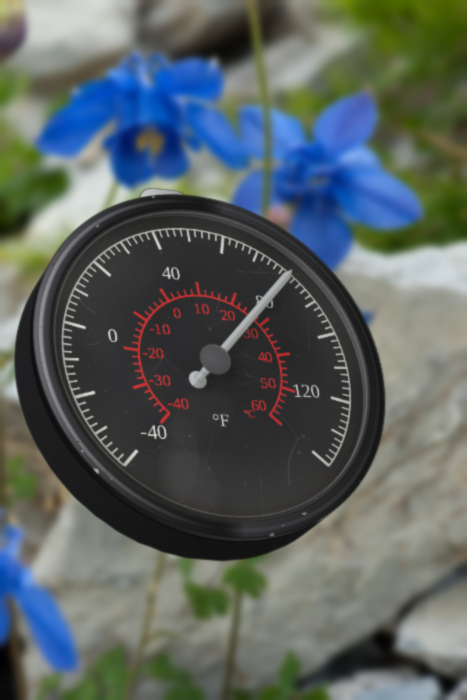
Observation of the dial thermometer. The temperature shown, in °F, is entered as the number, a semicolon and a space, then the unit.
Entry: 80; °F
